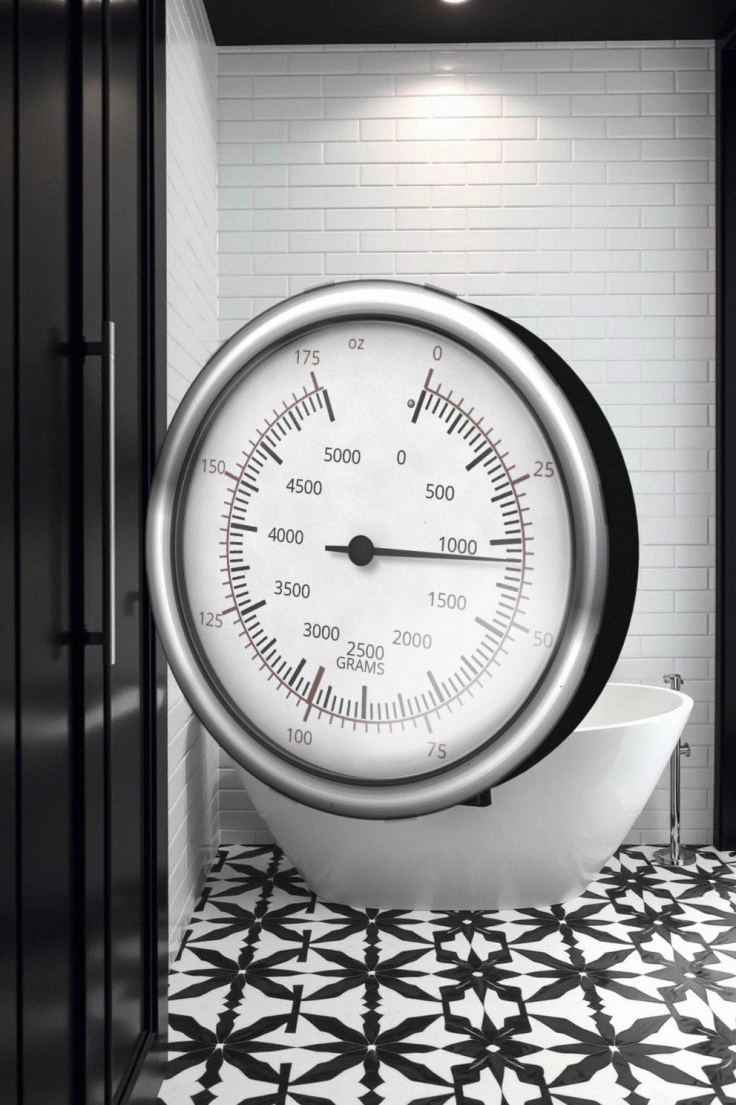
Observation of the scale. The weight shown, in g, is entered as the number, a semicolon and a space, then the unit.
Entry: 1100; g
